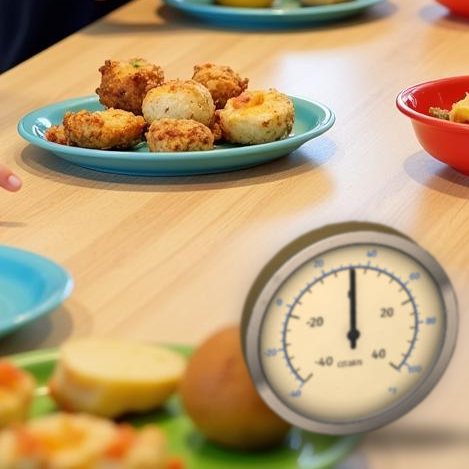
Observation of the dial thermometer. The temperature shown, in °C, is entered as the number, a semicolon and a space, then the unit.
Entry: 0; °C
